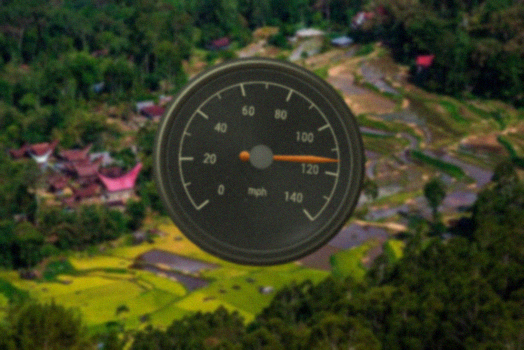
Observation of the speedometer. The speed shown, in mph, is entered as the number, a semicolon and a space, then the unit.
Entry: 115; mph
